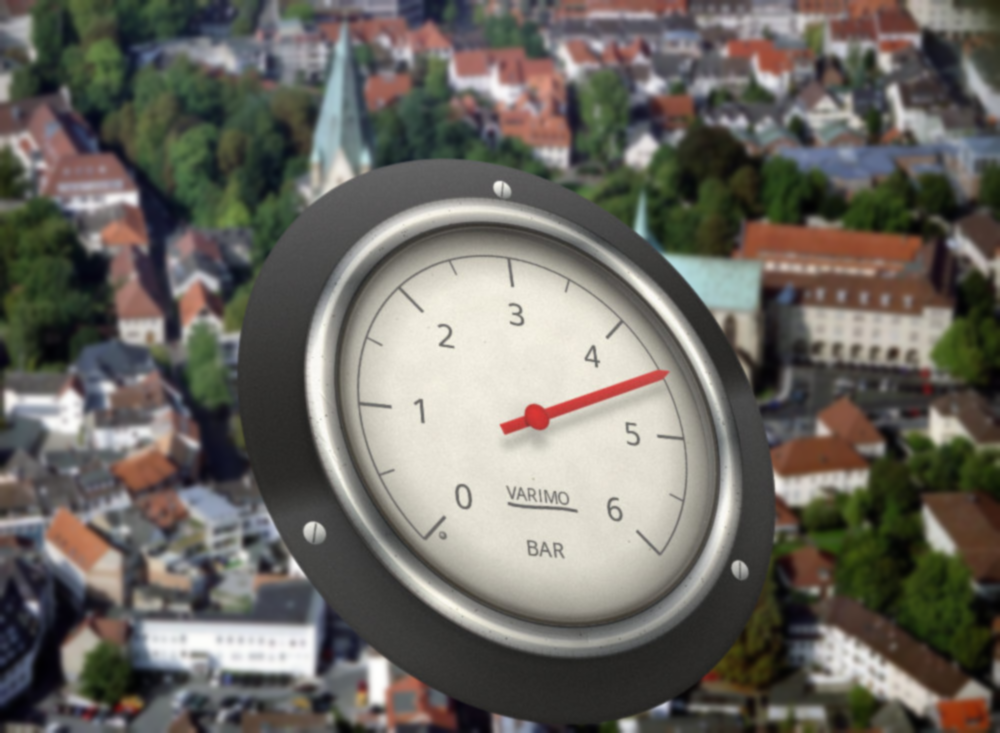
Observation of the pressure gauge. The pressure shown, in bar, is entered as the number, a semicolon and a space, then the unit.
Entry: 4.5; bar
